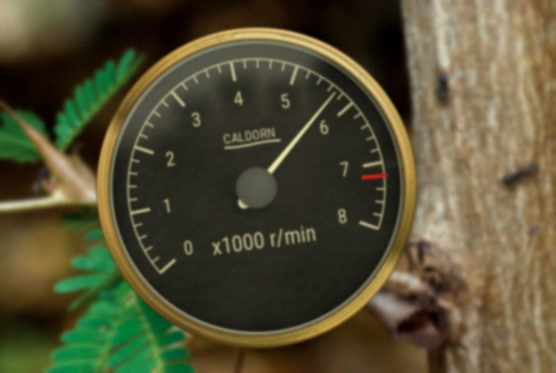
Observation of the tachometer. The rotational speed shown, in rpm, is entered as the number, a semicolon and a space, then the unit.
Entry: 5700; rpm
